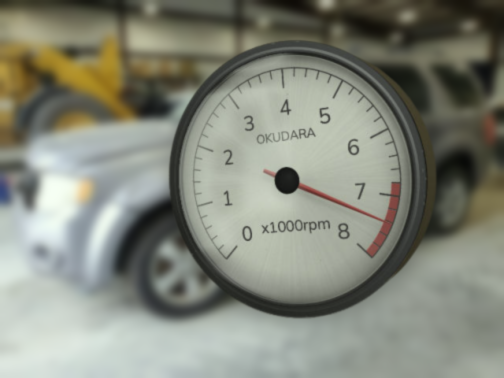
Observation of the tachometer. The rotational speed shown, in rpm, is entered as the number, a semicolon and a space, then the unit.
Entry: 7400; rpm
